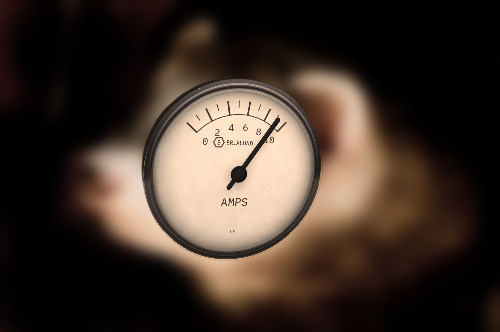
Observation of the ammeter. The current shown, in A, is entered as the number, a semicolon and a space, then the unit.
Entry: 9; A
